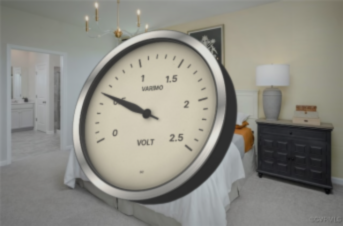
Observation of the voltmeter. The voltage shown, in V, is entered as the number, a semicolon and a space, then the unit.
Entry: 0.5; V
